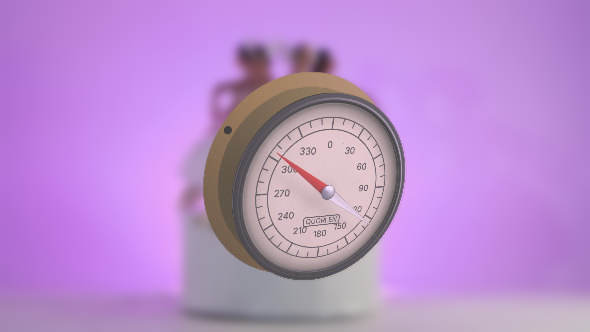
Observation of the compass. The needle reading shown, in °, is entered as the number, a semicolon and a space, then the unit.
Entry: 305; °
